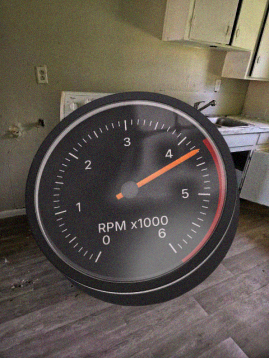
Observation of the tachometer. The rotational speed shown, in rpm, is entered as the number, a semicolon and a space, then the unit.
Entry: 4300; rpm
